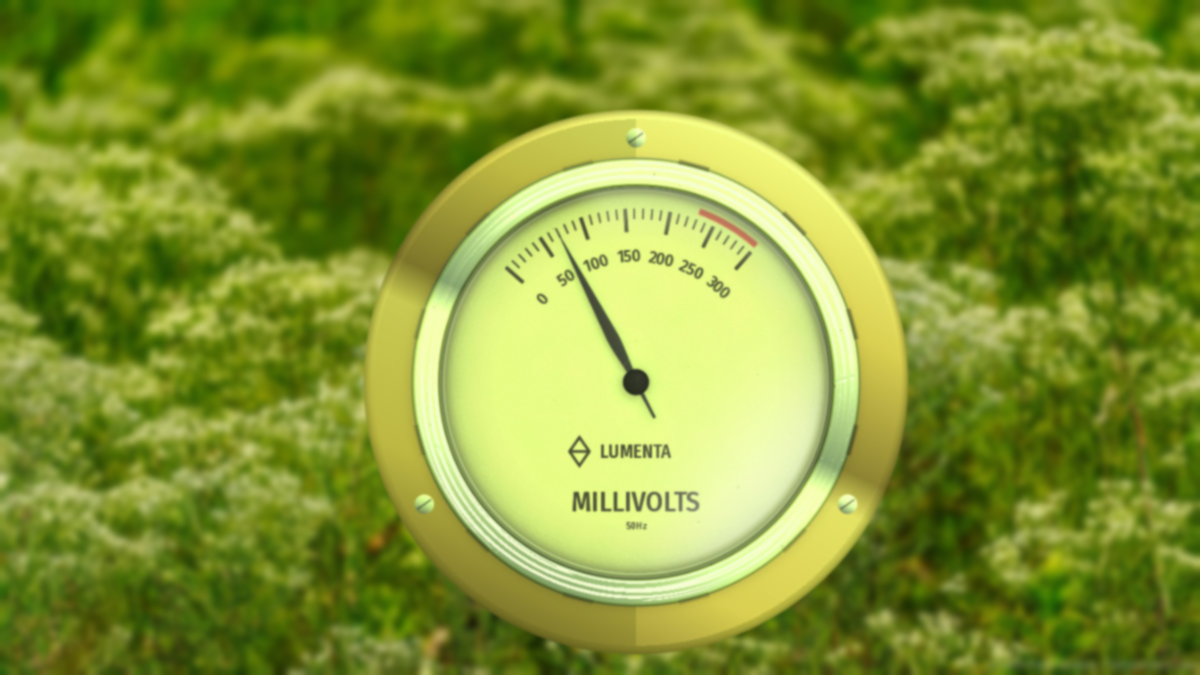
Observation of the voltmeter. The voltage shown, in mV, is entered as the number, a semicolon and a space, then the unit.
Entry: 70; mV
